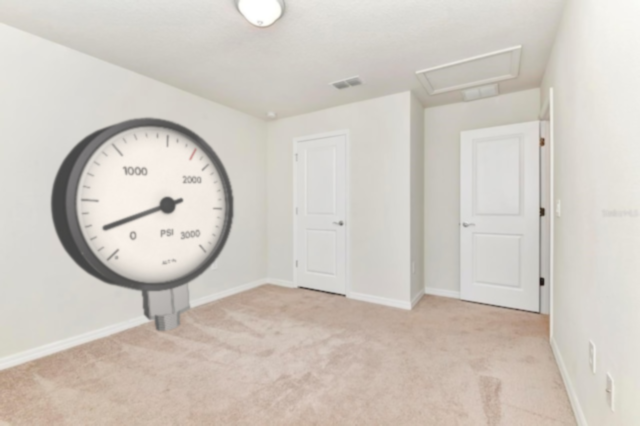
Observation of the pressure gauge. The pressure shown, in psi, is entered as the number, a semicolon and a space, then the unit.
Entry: 250; psi
